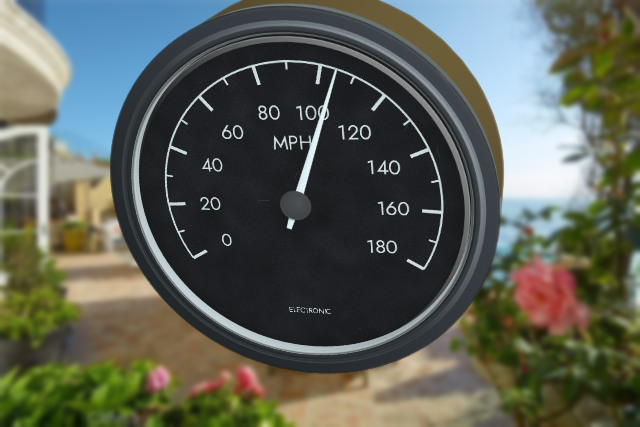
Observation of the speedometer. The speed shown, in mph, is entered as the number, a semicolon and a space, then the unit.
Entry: 105; mph
